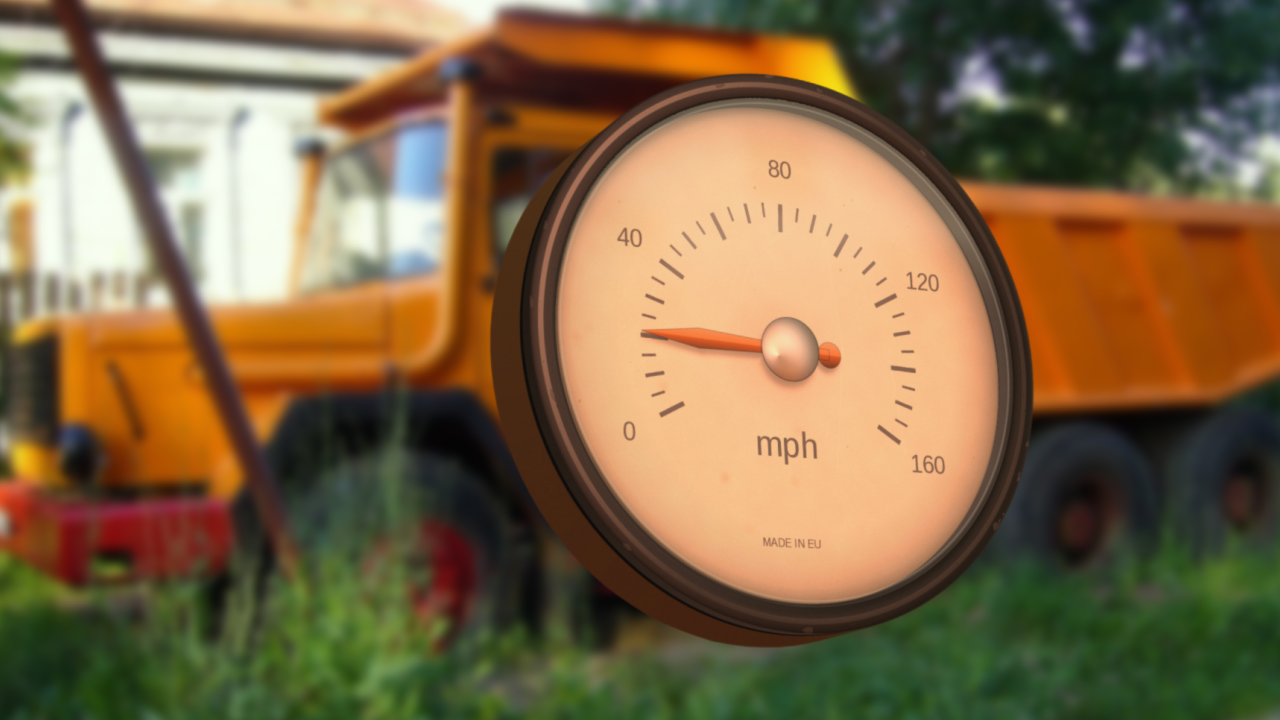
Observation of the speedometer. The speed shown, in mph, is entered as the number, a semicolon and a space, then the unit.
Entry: 20; mph
